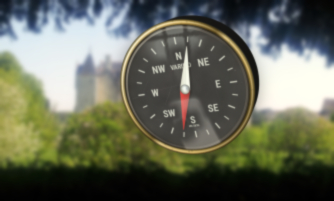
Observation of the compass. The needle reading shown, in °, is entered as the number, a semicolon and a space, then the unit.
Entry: 195; °
